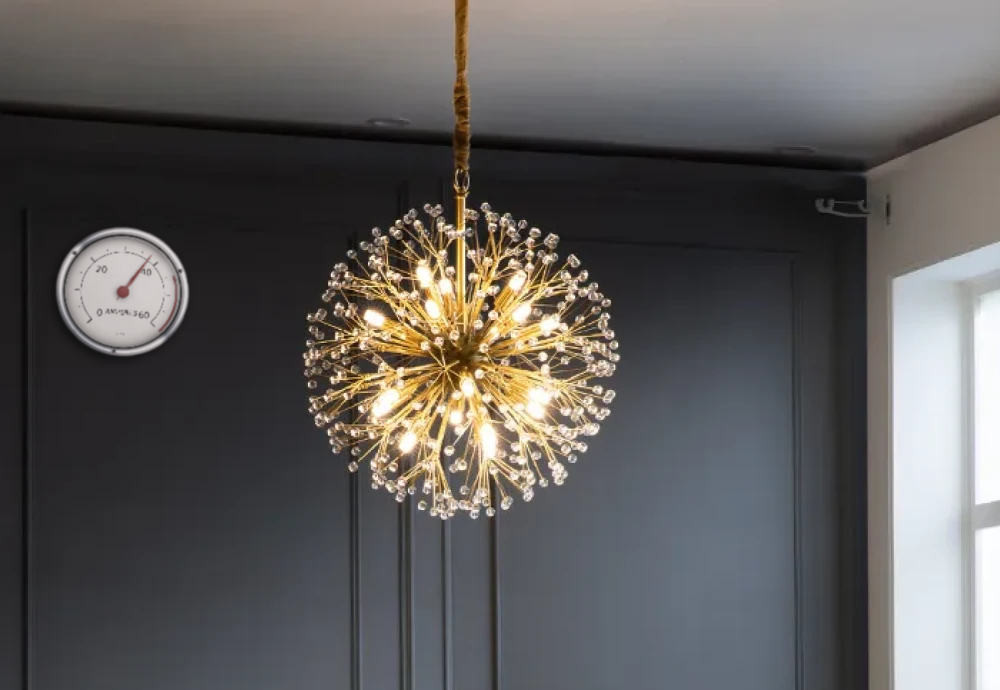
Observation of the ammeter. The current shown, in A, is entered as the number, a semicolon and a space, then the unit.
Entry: 37.5; A
